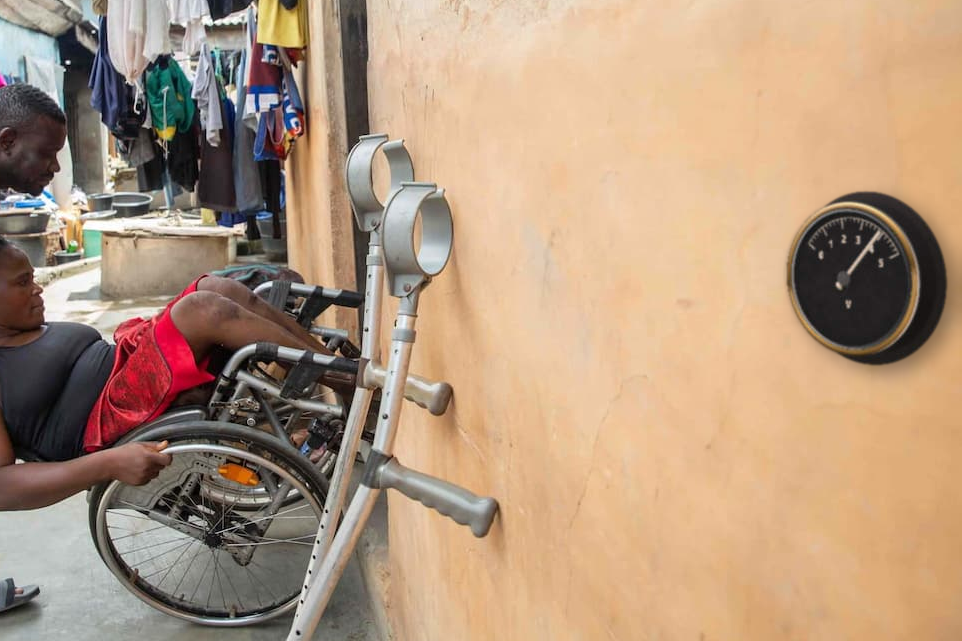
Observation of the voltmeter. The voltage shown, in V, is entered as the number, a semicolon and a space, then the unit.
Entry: 4; V
